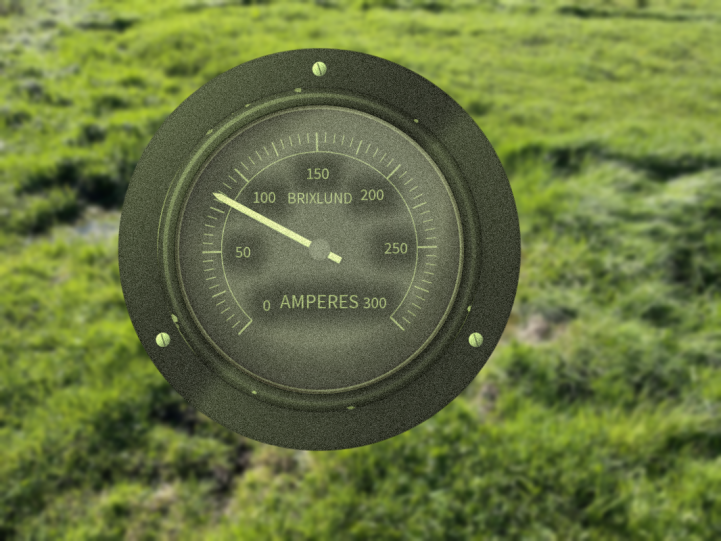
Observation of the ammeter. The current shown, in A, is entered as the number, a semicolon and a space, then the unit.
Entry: 82.5; A
